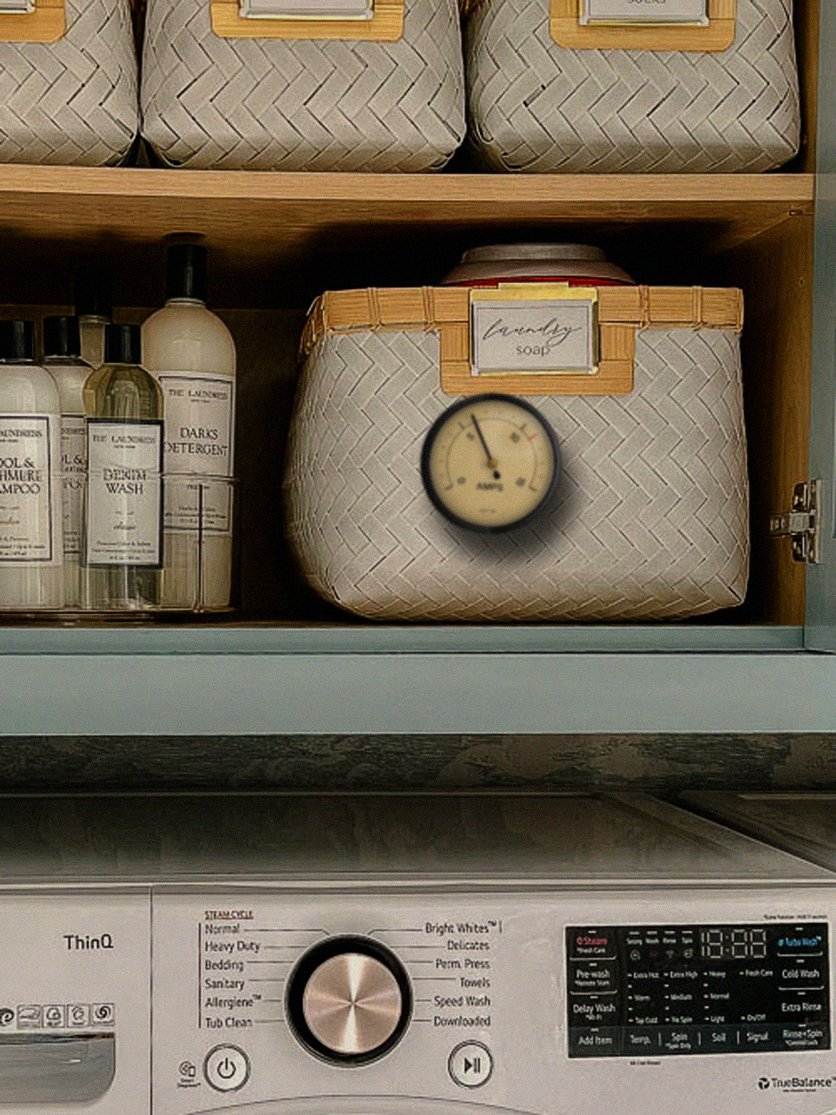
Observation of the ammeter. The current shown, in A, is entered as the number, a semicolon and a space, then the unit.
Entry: 6; A
